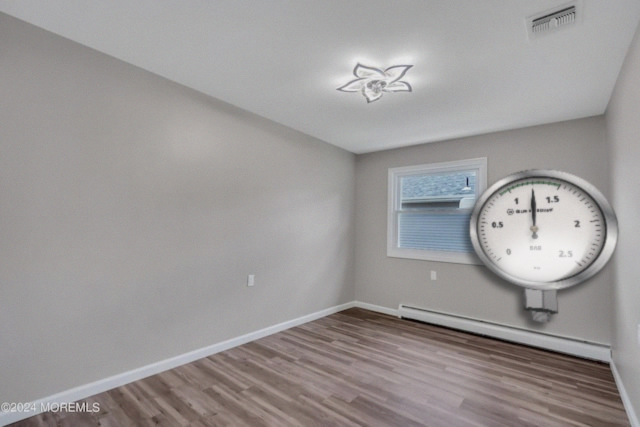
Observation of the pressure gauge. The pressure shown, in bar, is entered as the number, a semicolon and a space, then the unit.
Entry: 1.25; bar
